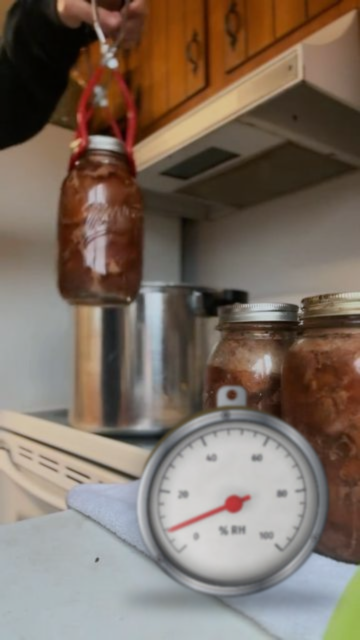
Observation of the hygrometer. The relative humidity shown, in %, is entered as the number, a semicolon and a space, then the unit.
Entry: 8; %
